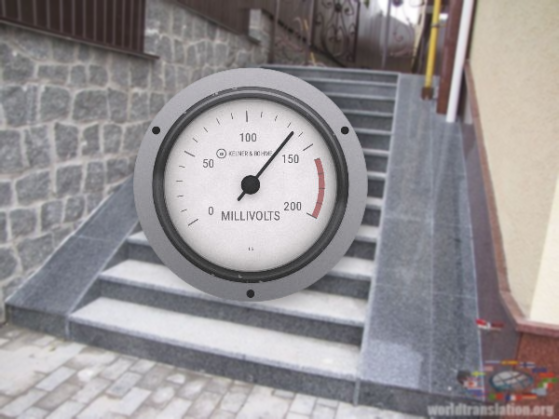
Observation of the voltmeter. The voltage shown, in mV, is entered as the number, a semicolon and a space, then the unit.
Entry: 135; mV
